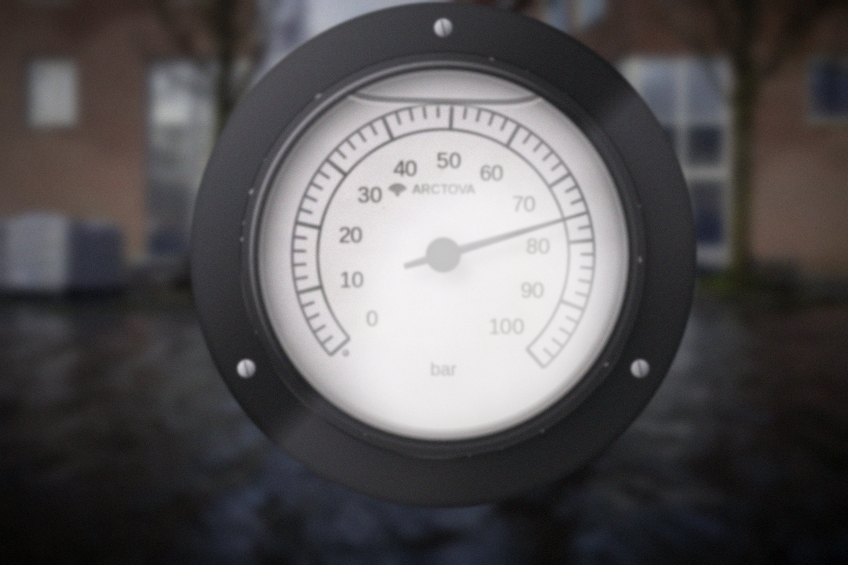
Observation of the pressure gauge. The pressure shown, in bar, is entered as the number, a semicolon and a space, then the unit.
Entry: 76; bar
